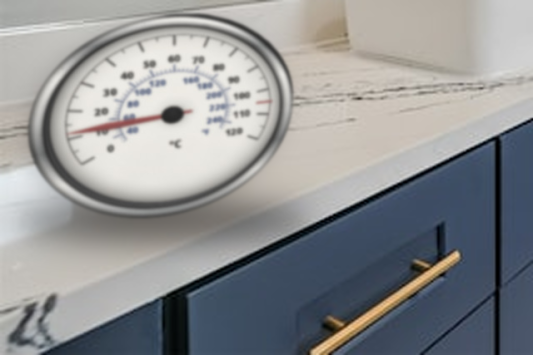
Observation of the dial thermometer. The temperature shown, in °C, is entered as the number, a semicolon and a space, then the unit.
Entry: 12.5; °C
